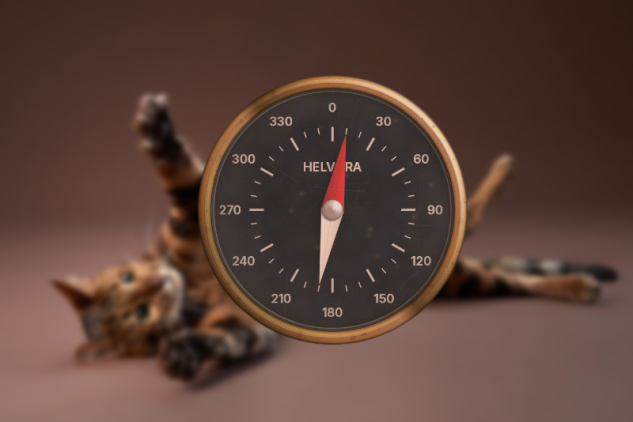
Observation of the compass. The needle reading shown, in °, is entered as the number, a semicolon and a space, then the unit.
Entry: 10; °
